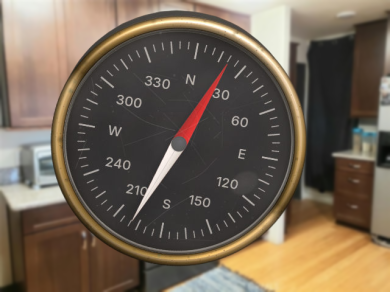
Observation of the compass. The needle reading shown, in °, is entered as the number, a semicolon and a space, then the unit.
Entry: 20; °
